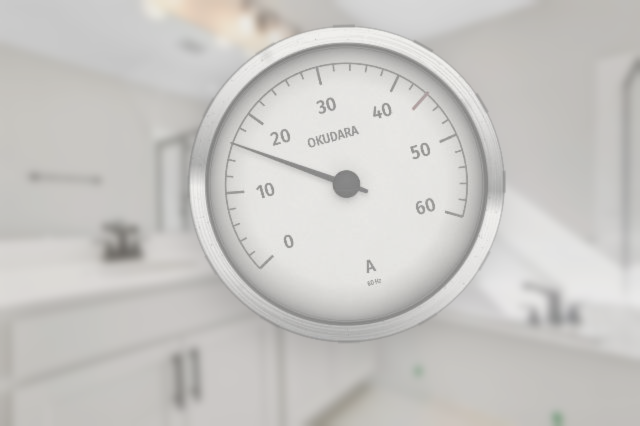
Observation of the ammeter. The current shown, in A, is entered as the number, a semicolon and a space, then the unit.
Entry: 16; A
